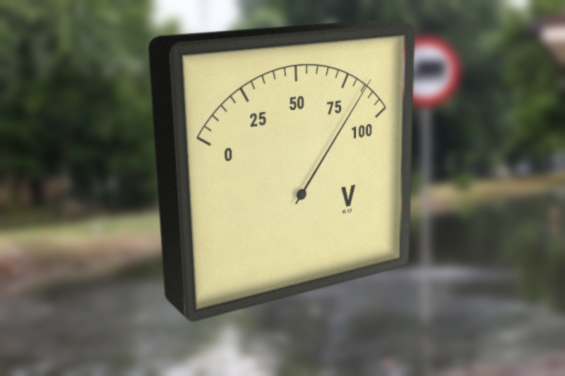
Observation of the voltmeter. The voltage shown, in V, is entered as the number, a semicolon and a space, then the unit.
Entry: 85; V
